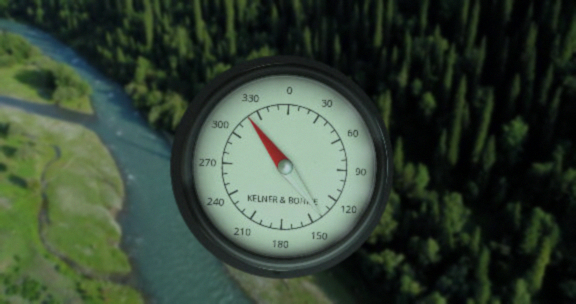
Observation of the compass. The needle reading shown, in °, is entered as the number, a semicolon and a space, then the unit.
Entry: 320; °
